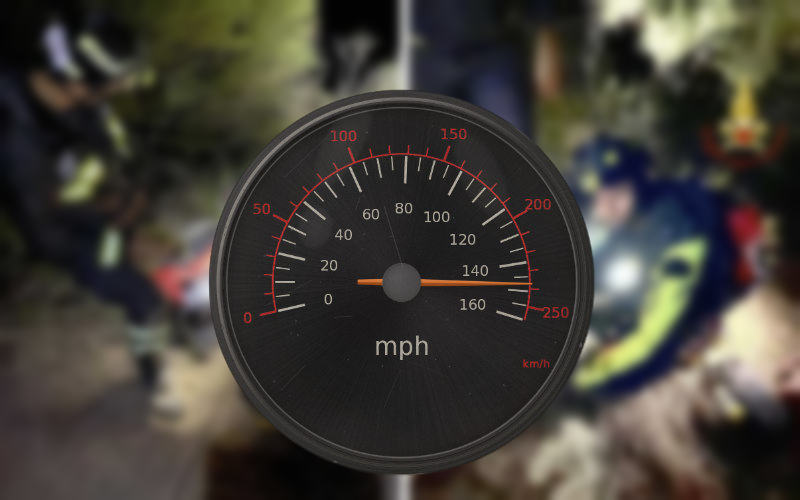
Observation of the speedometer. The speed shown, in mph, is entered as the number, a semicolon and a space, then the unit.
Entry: 147.5; mph
